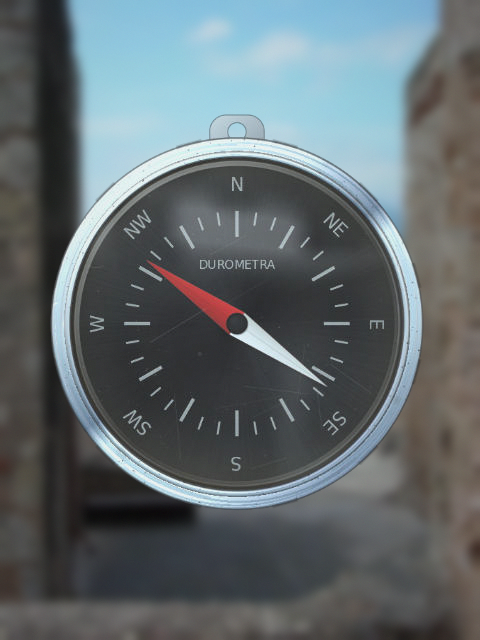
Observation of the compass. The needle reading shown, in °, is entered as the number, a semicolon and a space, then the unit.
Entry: 305; °
